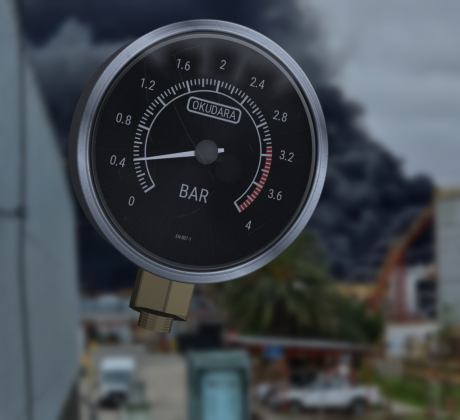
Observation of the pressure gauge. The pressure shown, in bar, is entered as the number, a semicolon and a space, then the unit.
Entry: 0.4; bar
